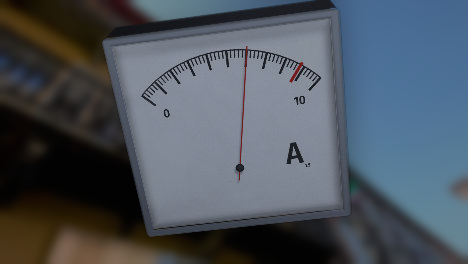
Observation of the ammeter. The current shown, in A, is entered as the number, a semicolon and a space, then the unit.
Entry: 6; A
